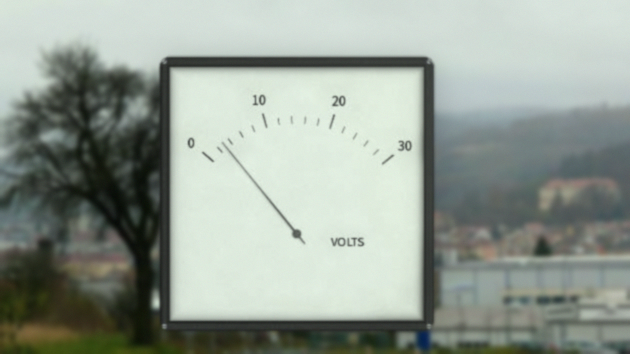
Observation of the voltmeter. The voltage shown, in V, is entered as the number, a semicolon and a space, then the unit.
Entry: 3; V
